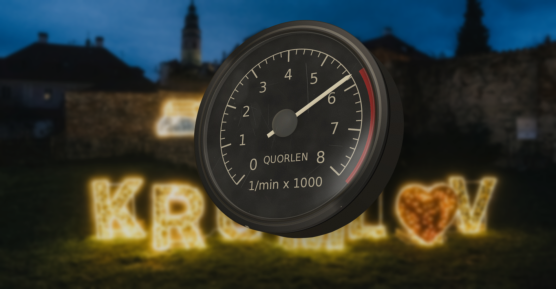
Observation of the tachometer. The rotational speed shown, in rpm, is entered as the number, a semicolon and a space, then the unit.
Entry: 5800; rpm
